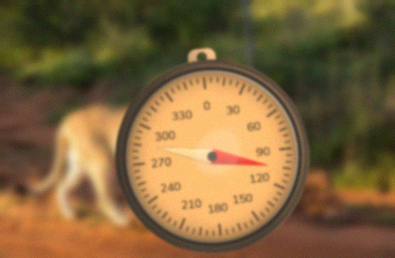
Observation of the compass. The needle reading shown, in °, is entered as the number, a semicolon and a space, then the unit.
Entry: 105; °
